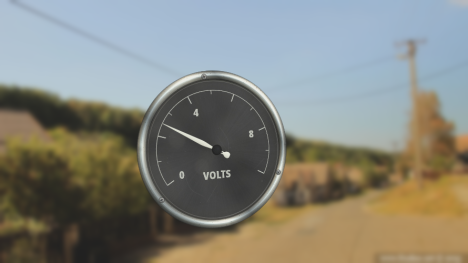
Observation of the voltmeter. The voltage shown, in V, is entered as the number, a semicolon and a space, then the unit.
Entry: 2.5; V
